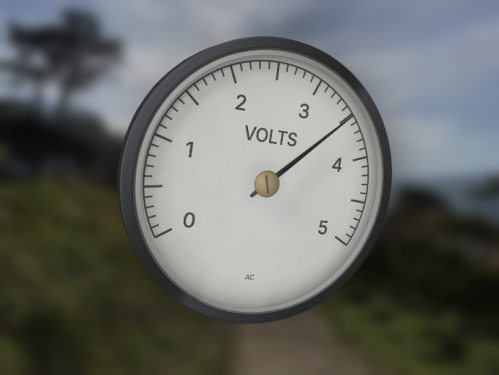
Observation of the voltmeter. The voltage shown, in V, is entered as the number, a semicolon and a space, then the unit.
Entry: 3.5; V
